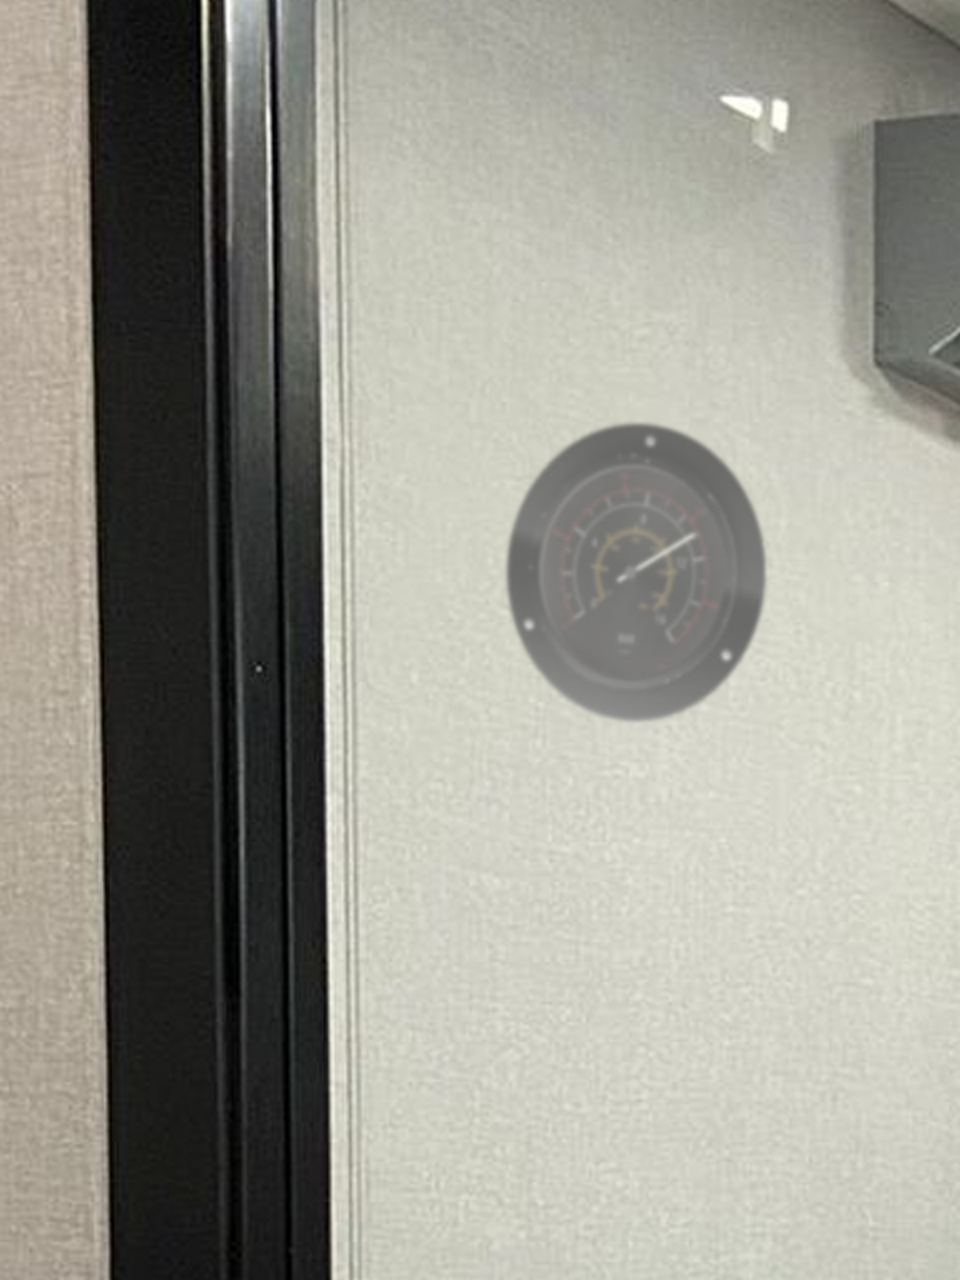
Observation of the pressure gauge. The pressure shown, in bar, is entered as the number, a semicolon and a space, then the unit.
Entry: 11; bar
